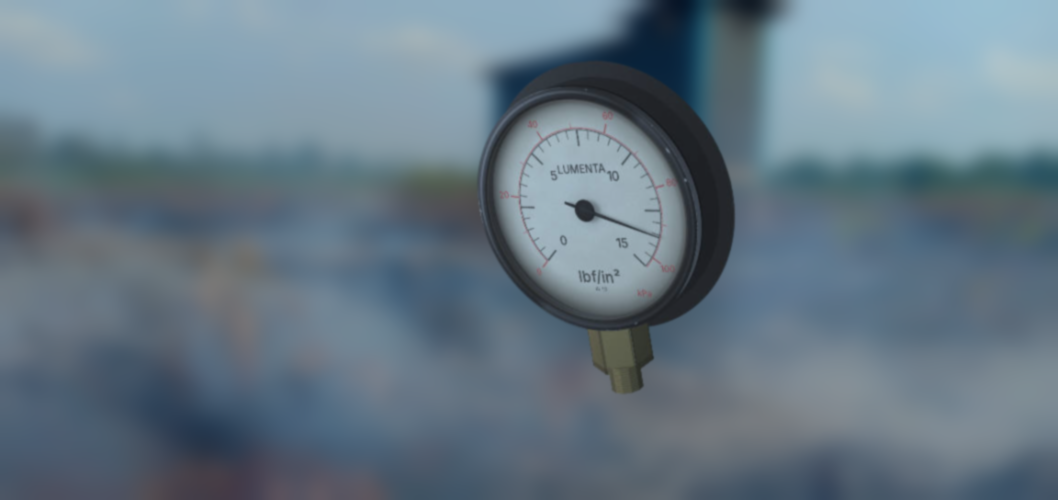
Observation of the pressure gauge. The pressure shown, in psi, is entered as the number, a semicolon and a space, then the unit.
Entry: 13.5; psi
